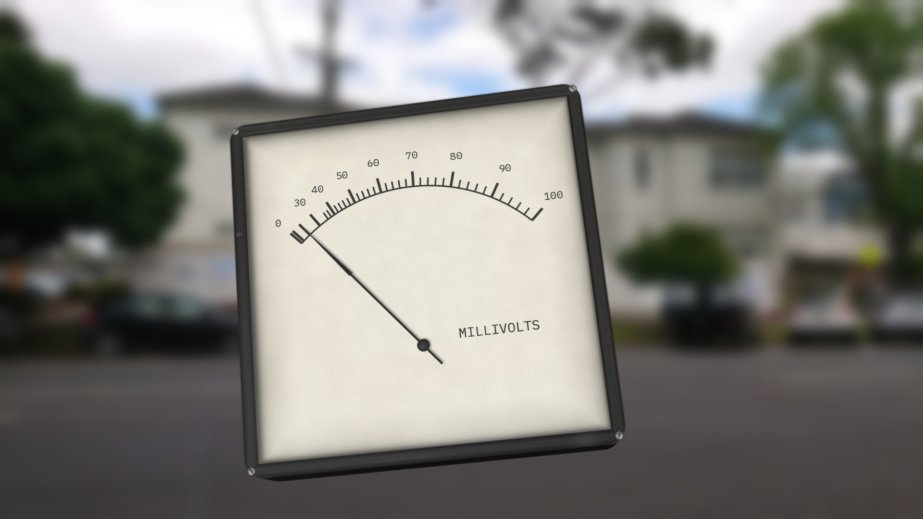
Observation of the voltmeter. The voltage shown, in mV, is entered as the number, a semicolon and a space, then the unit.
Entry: 20; mV
